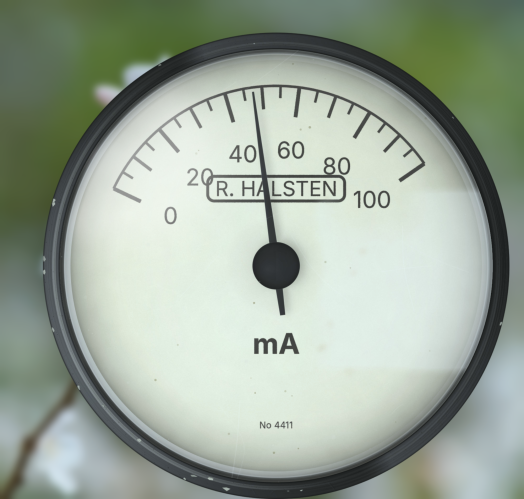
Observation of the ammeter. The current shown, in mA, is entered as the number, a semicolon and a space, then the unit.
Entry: 47.5; mA
